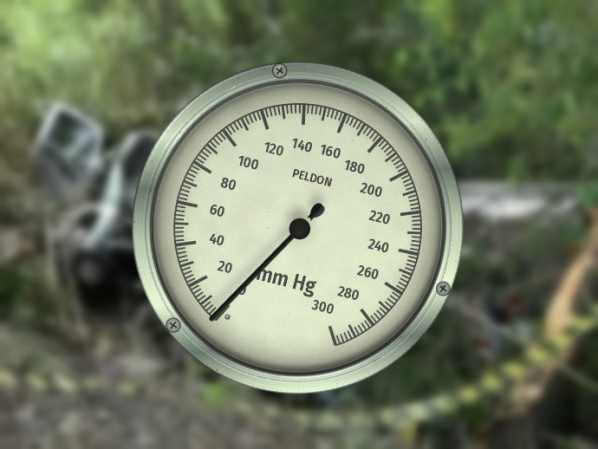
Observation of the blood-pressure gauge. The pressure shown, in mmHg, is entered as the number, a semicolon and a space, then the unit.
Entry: 2; mmHg
